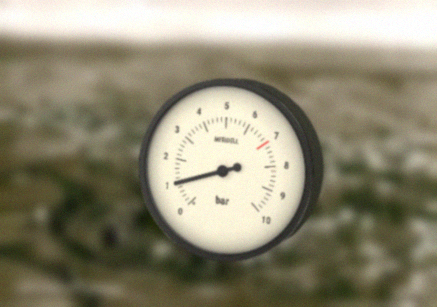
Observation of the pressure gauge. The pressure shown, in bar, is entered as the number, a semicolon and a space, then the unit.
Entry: 1; bar
